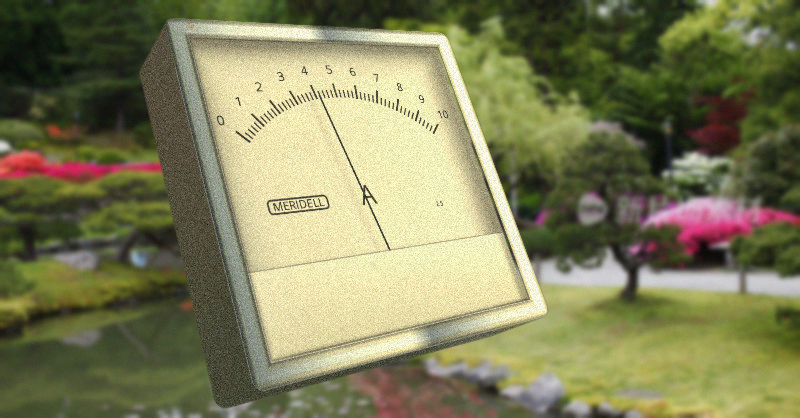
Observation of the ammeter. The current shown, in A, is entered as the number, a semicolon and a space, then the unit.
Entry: 4; A
